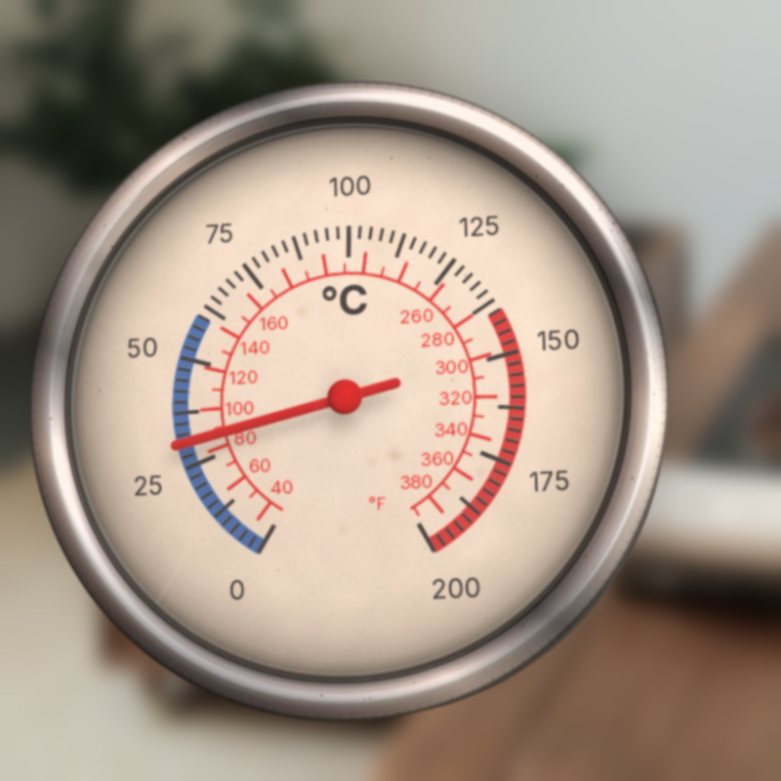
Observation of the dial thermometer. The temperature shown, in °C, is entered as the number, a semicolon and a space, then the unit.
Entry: 30; °C
